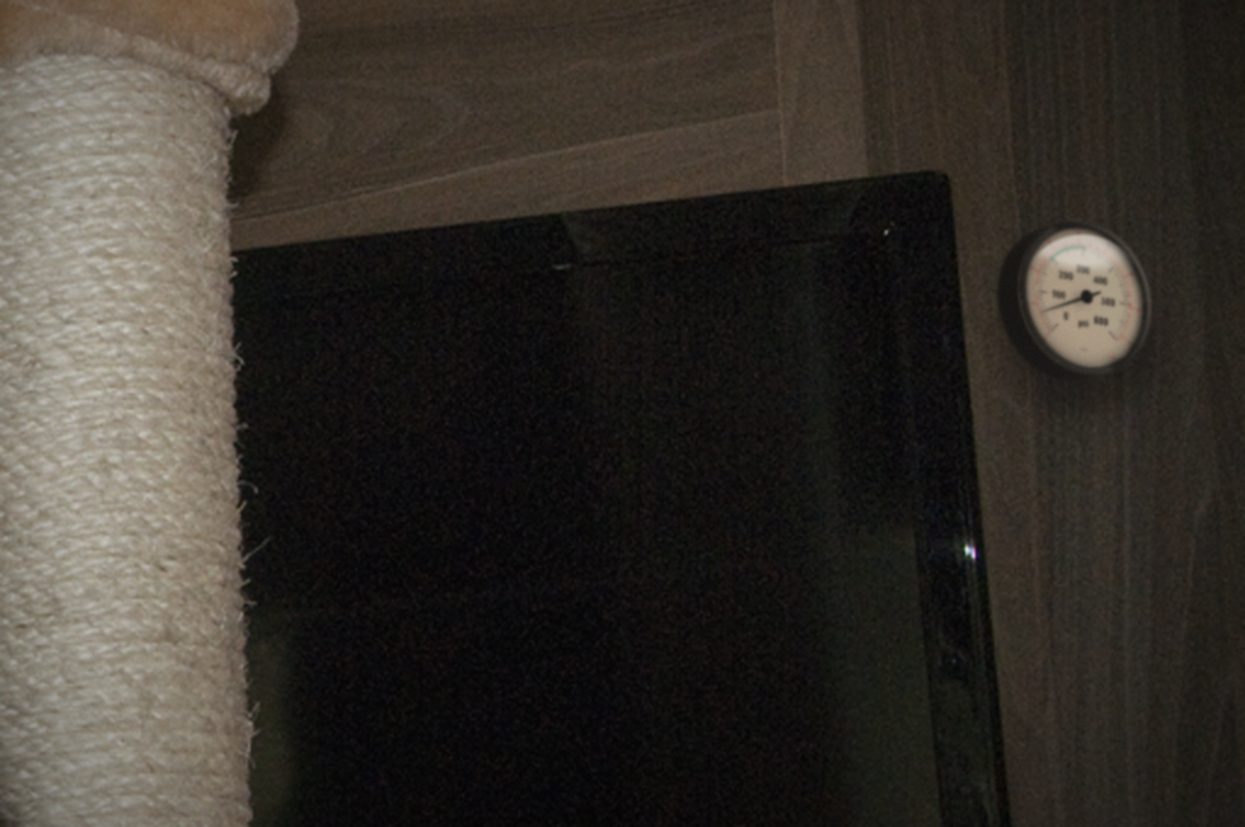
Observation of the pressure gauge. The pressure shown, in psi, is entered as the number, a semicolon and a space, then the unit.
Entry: 50; psi
